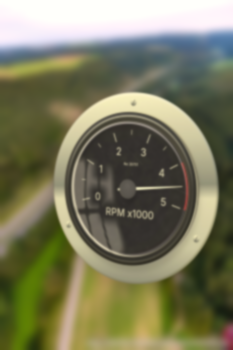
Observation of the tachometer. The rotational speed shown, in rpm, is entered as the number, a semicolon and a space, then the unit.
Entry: 4500; rpm
